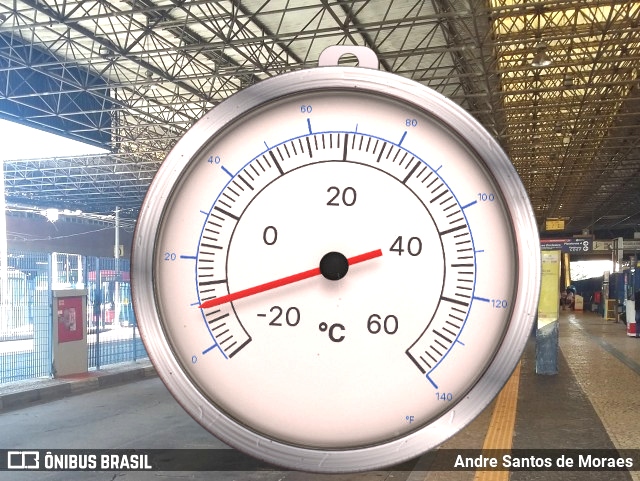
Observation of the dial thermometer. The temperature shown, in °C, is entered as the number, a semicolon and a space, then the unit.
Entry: -13; °C
